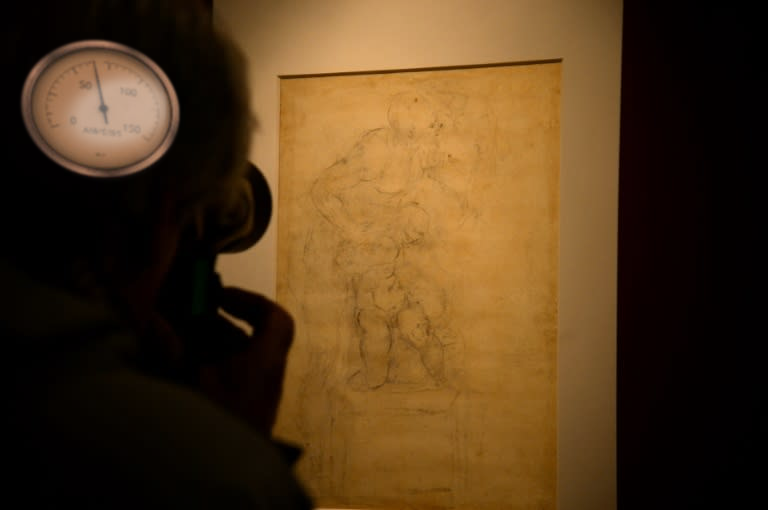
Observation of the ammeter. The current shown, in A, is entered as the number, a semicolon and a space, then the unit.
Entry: 65; A
